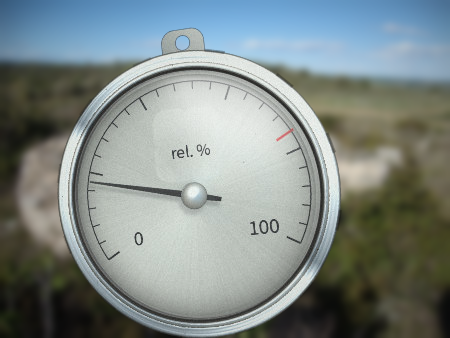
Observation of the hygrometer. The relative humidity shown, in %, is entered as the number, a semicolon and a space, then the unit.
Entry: 18; %
